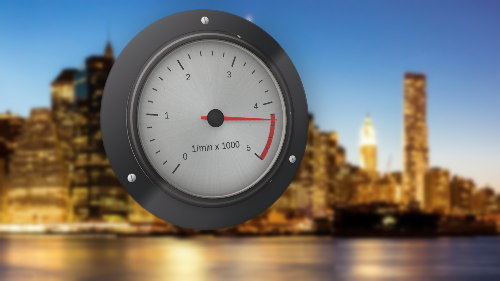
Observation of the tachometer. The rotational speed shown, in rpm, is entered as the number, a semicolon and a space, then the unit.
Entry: 4300; rpm
